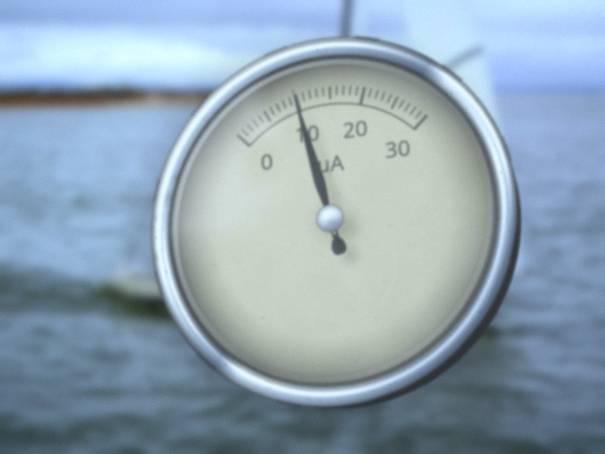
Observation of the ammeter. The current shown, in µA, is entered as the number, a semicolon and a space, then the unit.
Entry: 10; µA
